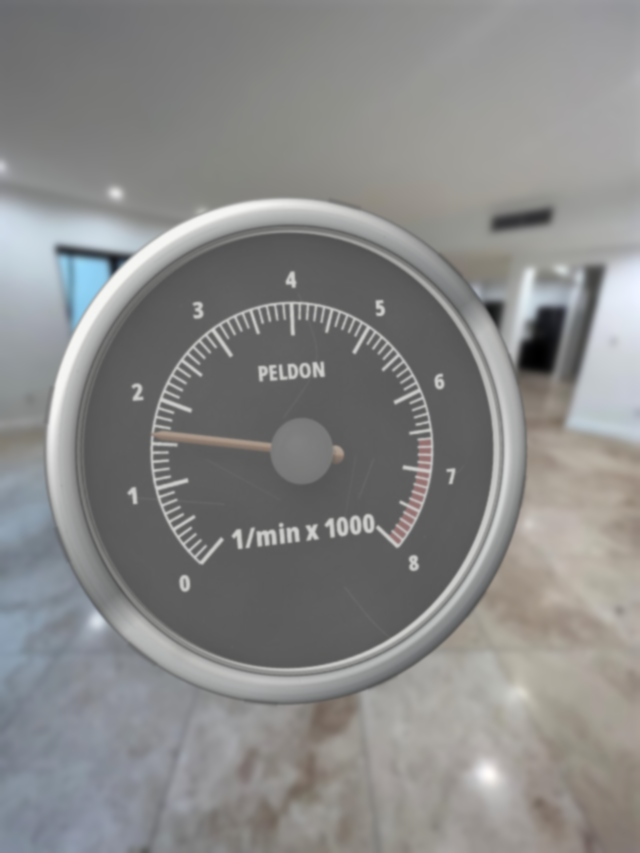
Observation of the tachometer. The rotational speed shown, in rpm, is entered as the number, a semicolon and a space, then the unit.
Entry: 1600; rpm
